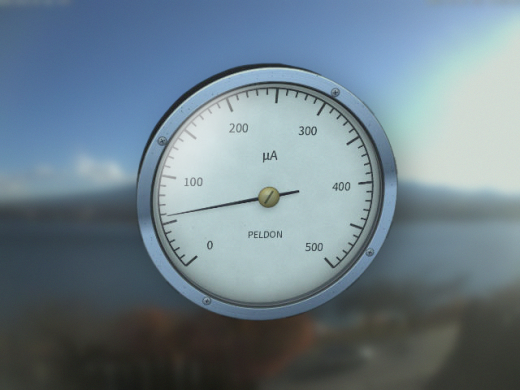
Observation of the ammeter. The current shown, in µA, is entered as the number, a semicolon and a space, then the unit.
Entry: 60; µA
